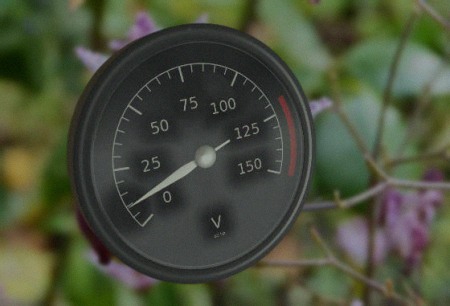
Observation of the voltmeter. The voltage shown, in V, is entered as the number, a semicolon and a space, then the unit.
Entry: 10; V
